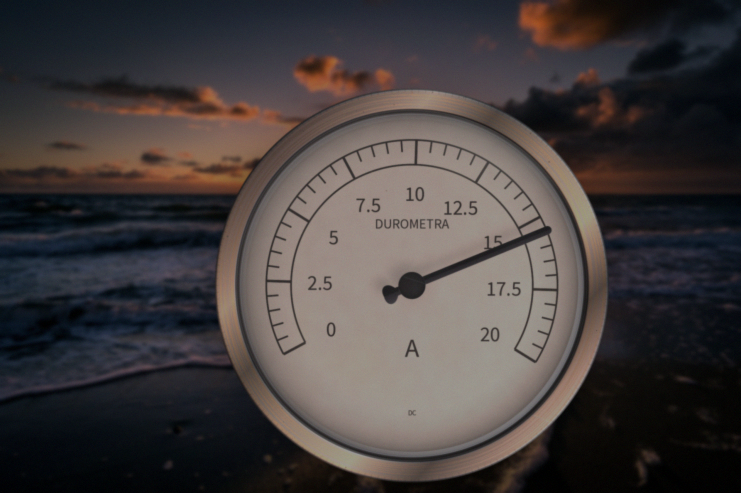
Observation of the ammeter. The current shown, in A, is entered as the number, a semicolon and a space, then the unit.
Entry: 15.5; A
